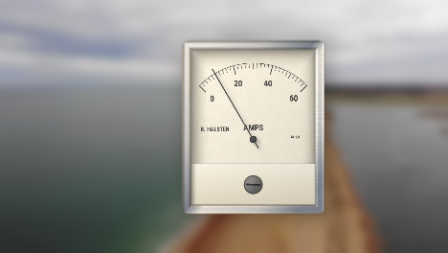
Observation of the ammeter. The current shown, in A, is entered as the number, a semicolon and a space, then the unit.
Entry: 10; A
